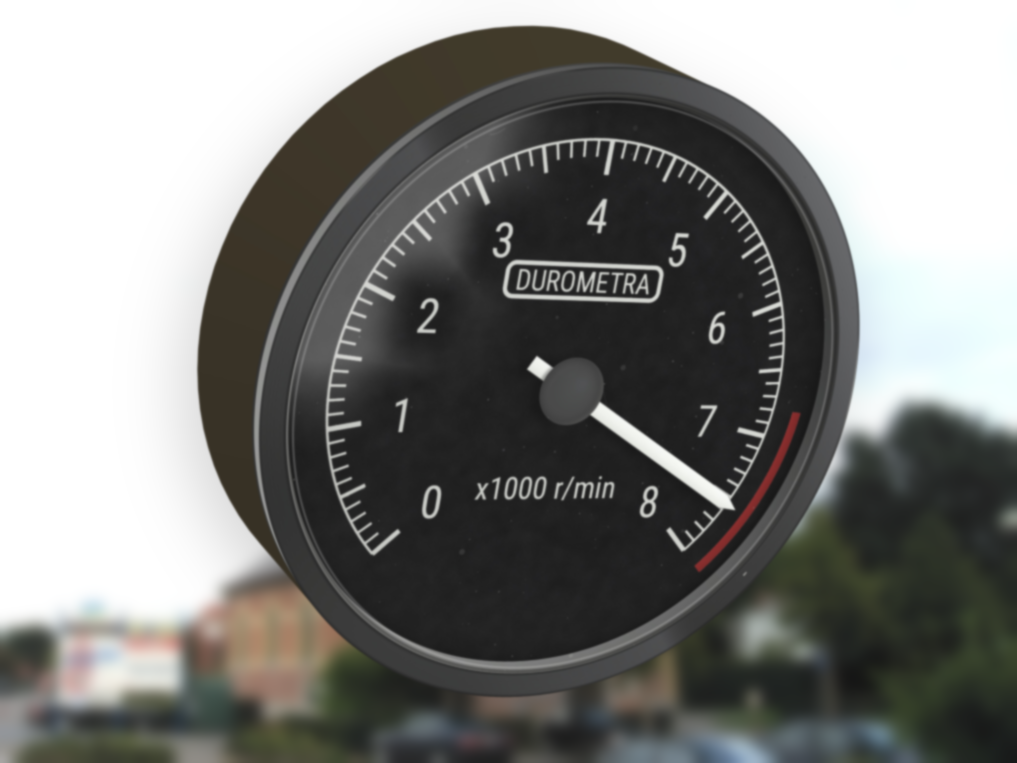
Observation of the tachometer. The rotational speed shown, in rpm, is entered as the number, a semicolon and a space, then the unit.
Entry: 7550; rpm
